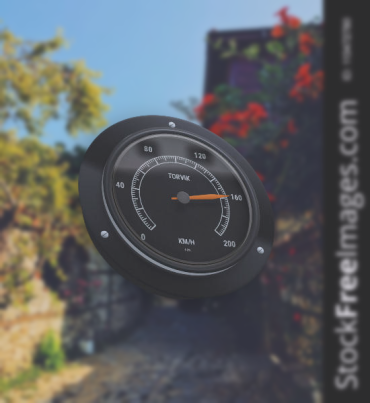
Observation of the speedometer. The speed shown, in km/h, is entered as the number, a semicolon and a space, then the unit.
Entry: 160; km/h
